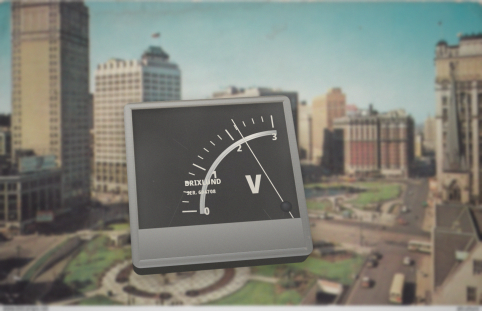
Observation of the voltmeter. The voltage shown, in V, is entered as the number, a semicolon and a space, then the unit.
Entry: 2.2; V
